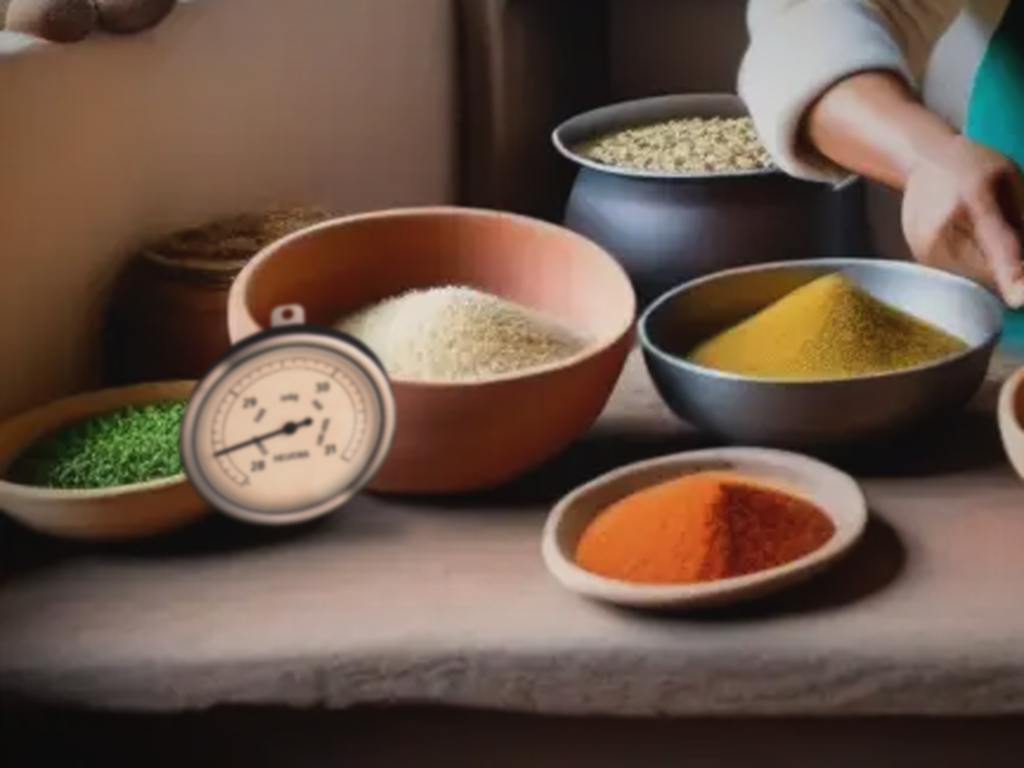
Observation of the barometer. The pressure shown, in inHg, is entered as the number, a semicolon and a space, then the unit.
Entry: 28.4; inHg
